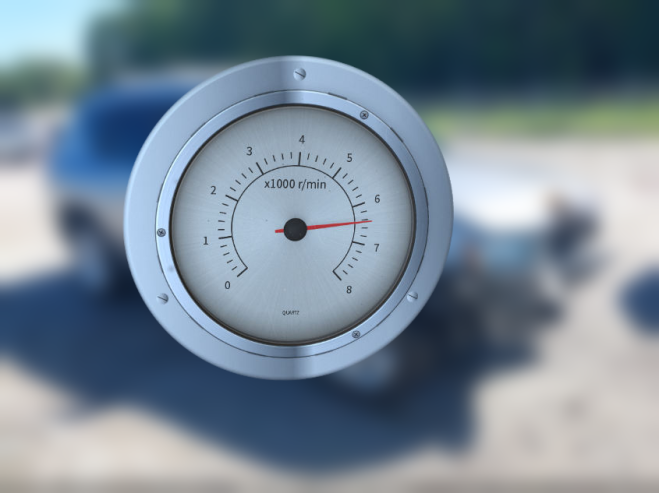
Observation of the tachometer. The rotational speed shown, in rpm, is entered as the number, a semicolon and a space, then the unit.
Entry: 6400; rpm
